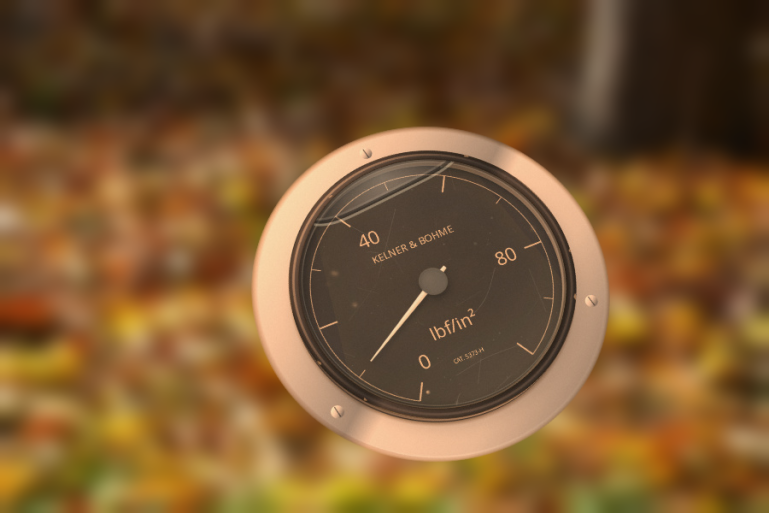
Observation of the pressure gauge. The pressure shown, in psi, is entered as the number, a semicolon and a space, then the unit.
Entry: 10; psi
